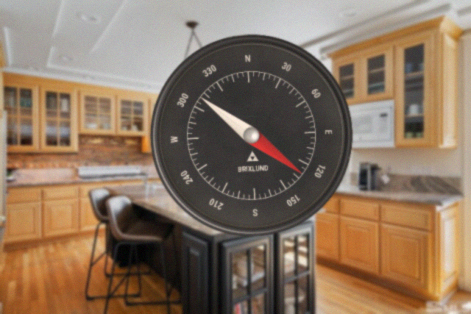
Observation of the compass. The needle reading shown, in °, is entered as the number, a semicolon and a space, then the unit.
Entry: 130; °
